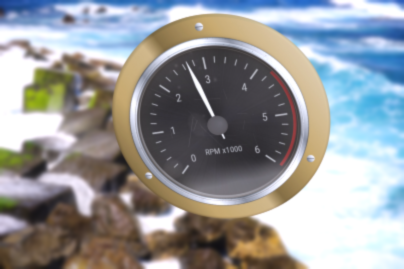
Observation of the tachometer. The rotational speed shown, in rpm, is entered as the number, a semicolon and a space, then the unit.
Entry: 2700; rpm
